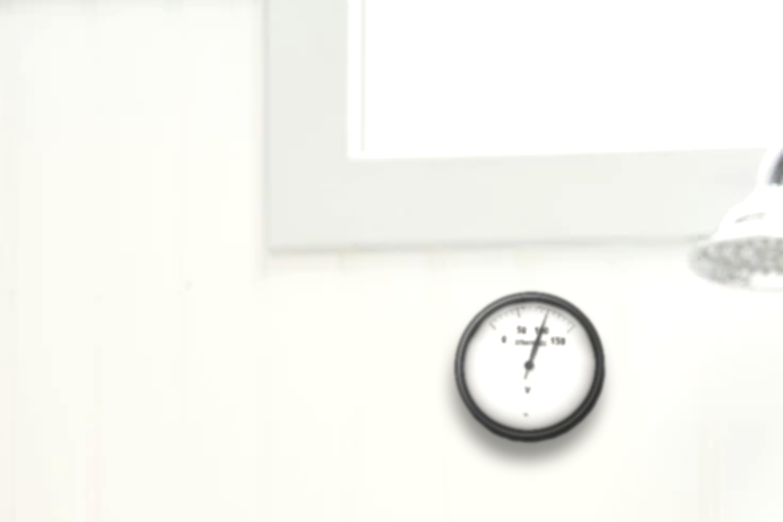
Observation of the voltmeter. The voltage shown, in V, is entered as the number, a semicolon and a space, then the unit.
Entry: 100; V
